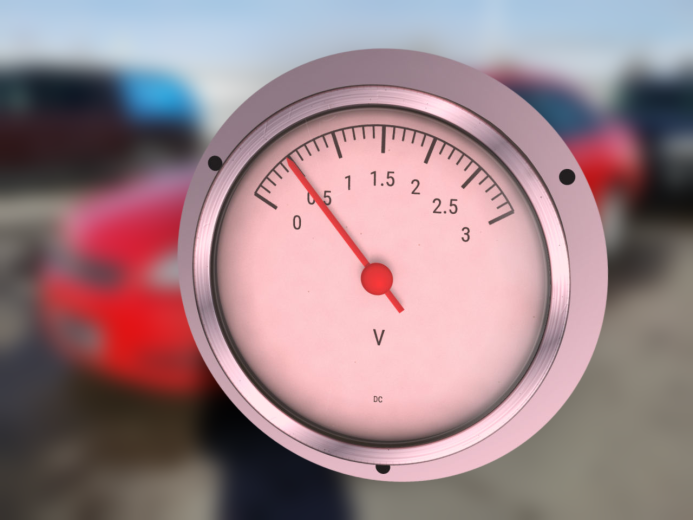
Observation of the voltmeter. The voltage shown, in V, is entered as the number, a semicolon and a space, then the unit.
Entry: 0.5; V
